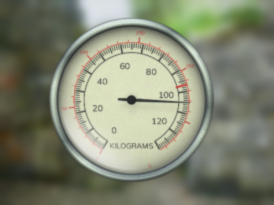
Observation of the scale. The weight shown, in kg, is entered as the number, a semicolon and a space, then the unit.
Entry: 105; kg
